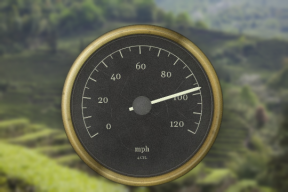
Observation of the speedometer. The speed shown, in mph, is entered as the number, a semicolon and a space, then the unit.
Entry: 97.5; mph
